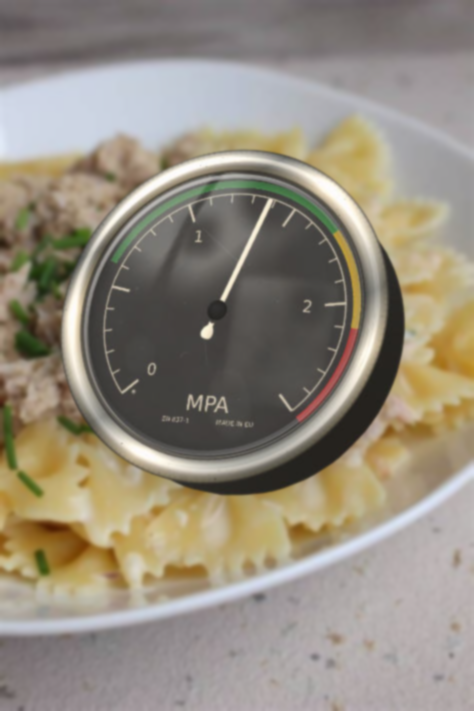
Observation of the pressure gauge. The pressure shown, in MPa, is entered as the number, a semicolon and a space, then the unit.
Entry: 1.4; MPa
